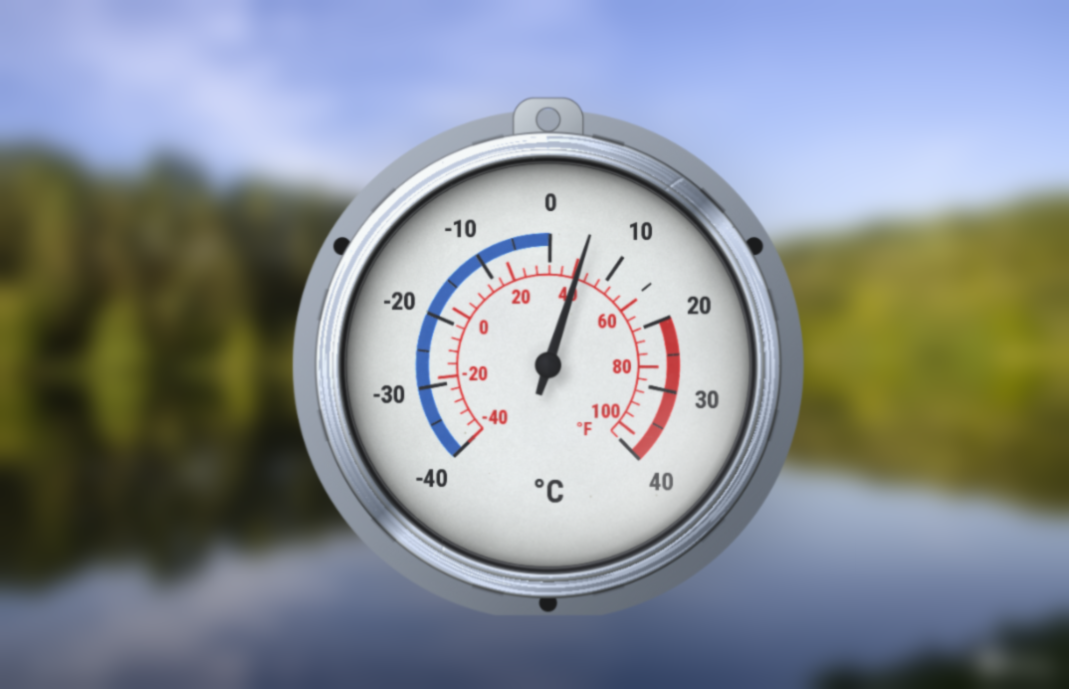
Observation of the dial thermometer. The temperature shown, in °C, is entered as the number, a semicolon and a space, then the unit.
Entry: 5; °C
